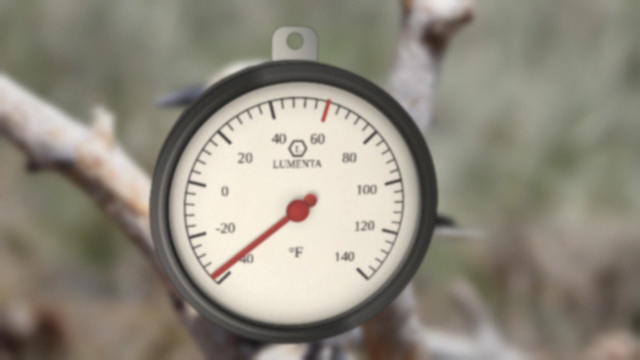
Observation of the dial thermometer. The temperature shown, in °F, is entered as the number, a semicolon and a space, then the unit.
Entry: -36; °F
